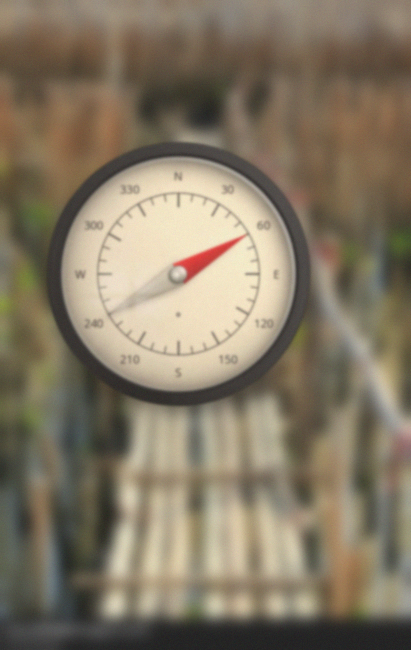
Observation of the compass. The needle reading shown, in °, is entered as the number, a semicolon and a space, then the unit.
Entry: 60; °
